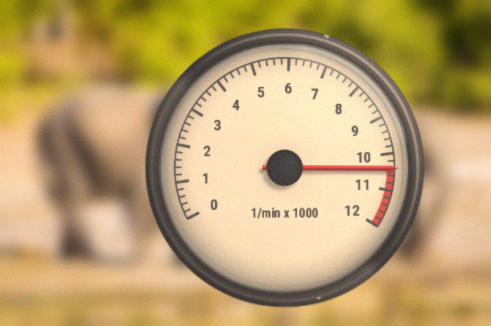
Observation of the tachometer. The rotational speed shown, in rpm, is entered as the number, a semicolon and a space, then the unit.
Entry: 10400; rpm
